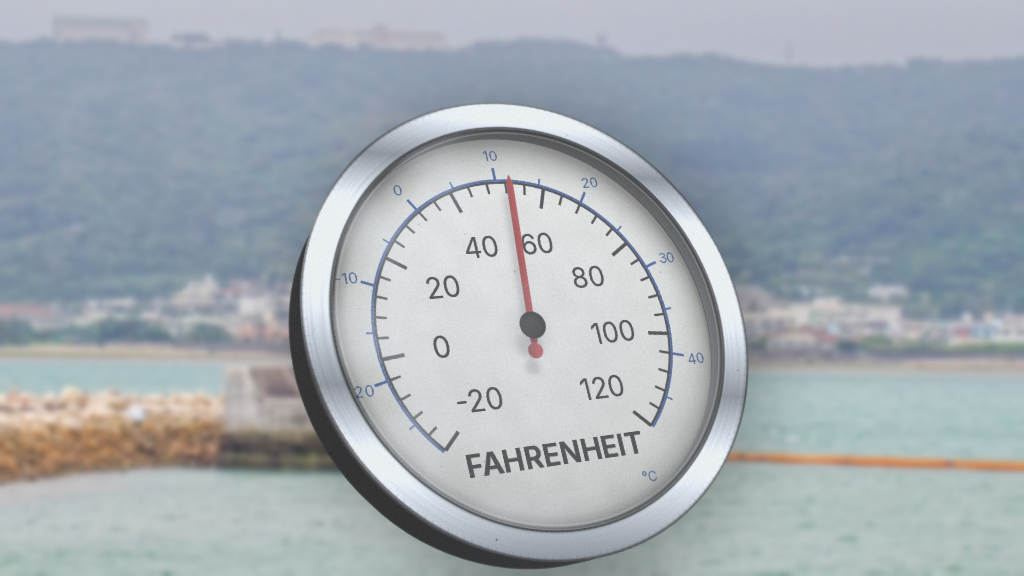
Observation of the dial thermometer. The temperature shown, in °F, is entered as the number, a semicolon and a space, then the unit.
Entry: 52; °F
